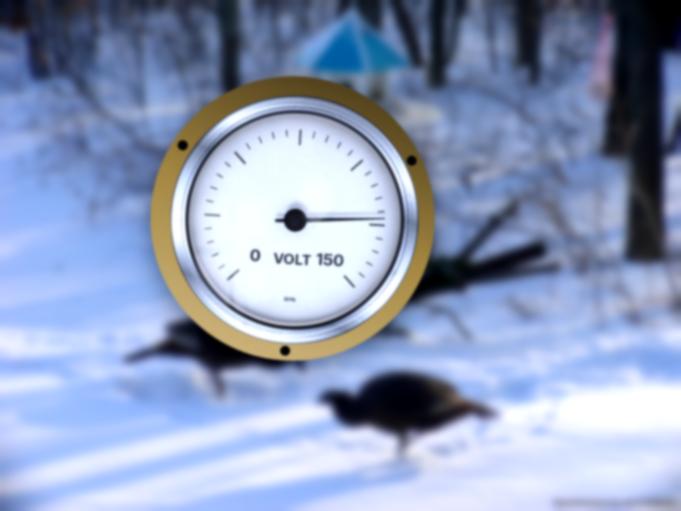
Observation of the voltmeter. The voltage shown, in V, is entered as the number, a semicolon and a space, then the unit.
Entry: 122.5; V
